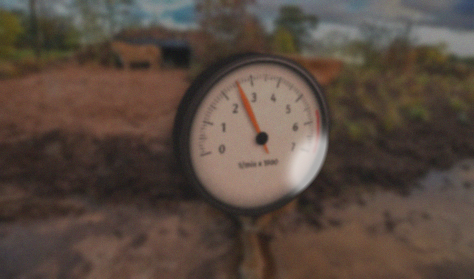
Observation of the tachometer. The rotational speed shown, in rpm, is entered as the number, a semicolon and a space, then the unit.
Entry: 2500; rpm
